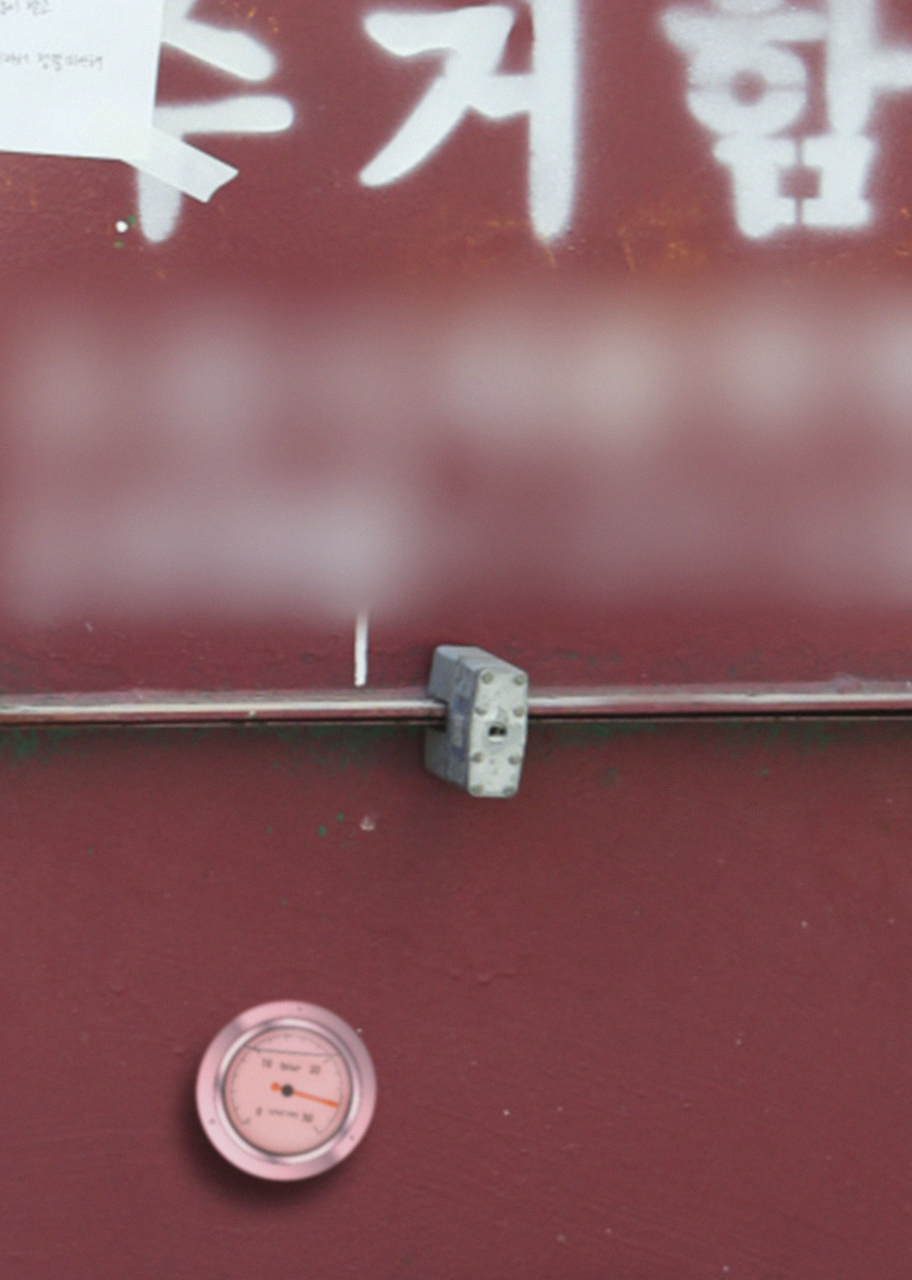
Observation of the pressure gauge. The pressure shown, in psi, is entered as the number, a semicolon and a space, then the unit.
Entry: 26; psi
